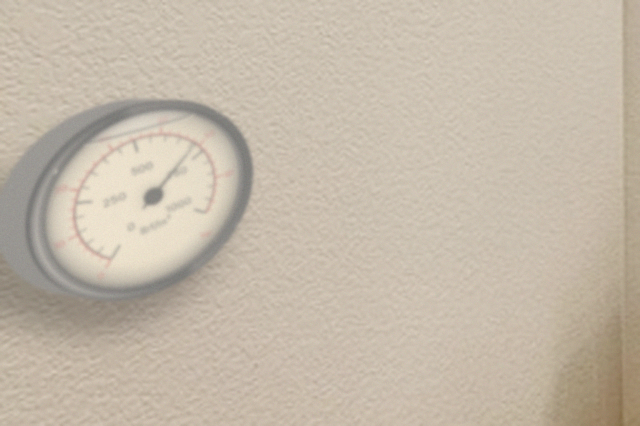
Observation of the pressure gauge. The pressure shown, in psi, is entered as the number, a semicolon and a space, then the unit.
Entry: 700; psi
